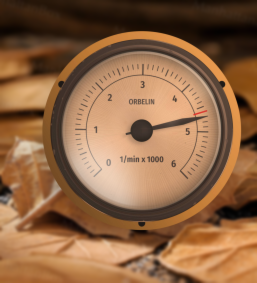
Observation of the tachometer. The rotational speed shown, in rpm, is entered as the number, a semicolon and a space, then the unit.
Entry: 4700; rpm
